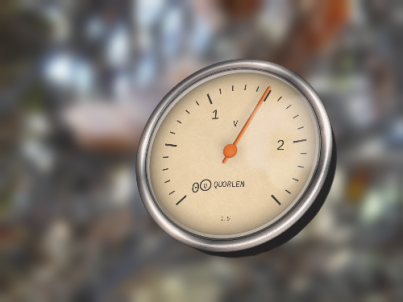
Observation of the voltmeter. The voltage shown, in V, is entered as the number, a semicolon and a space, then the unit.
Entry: 1.5; V
